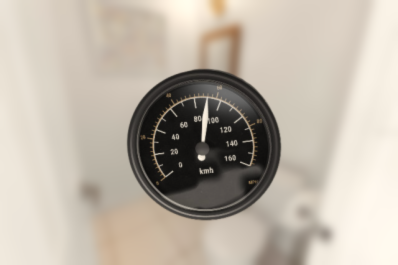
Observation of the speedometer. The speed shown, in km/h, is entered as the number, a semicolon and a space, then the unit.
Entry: 90; km/h
